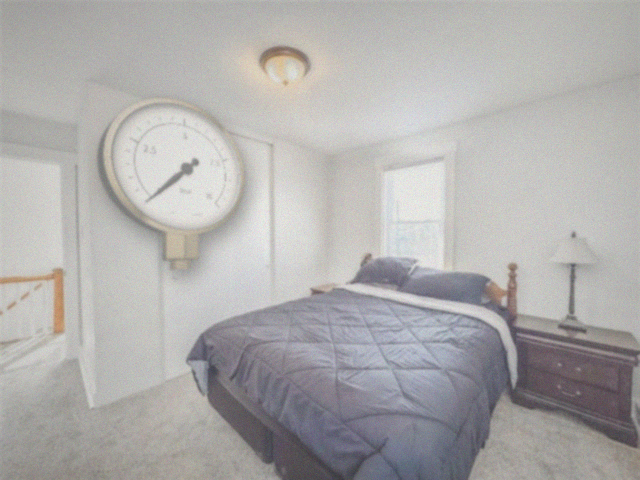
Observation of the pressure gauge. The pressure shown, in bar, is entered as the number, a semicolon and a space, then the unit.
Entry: 0; bar
